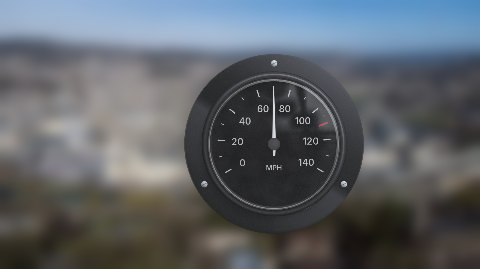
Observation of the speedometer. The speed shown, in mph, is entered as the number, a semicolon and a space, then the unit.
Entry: 70; mph
